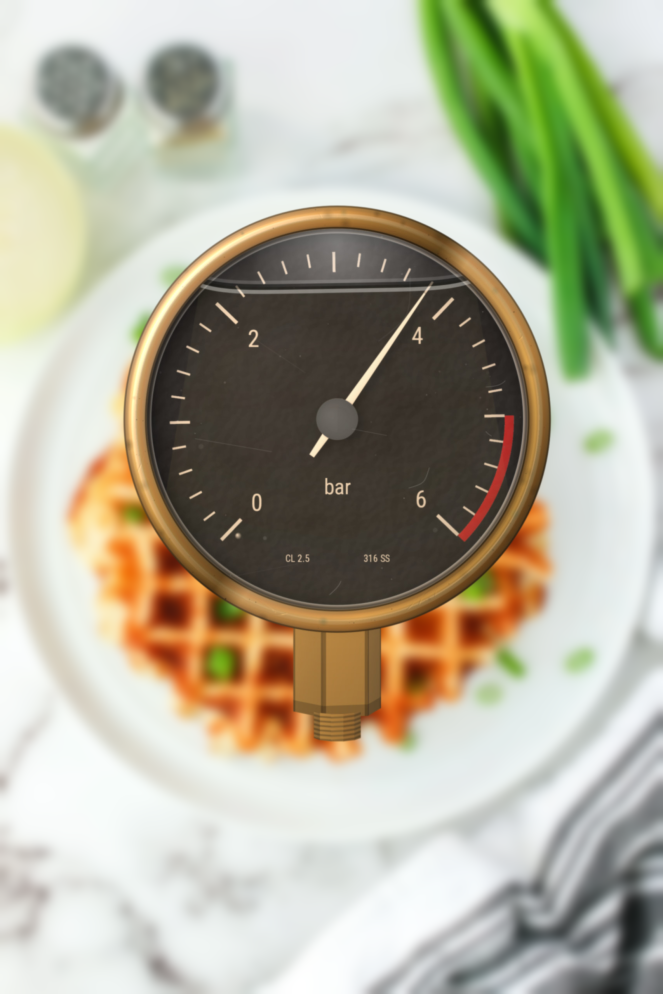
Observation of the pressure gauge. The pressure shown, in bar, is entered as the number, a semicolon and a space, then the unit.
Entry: 3.8; bar
